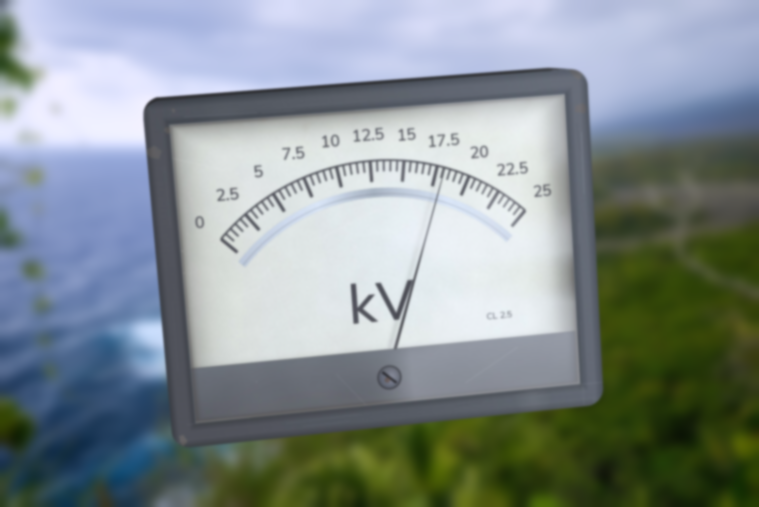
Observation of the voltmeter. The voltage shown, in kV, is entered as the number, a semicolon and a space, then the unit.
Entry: 18; kV
